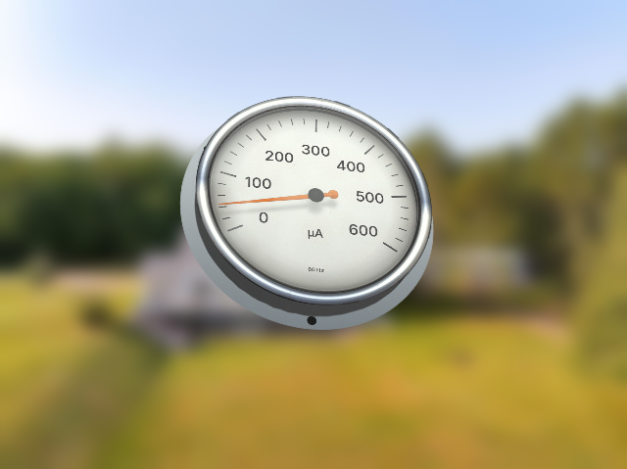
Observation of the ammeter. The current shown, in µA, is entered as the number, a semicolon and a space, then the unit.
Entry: 40; µA
